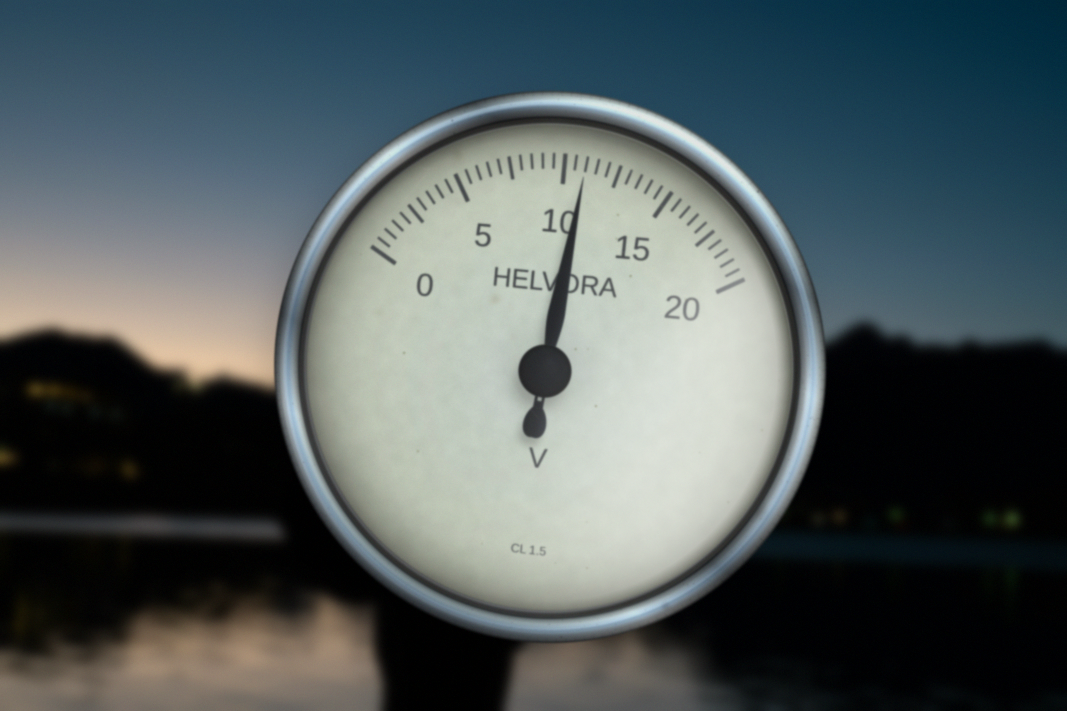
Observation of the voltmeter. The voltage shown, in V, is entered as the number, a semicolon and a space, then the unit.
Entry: 11; V
